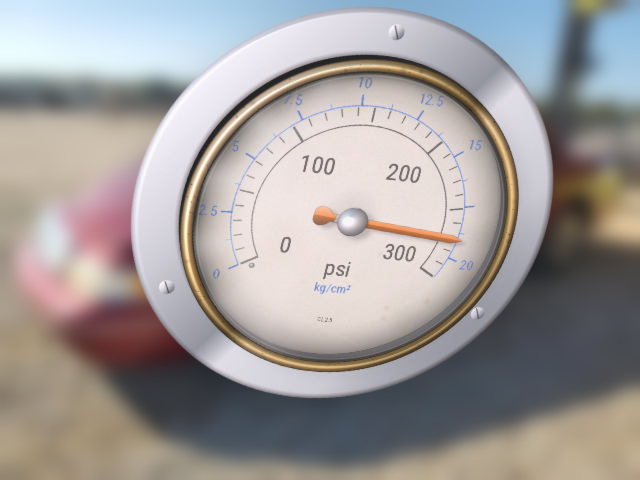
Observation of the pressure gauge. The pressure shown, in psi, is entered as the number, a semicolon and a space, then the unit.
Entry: 270; psi
